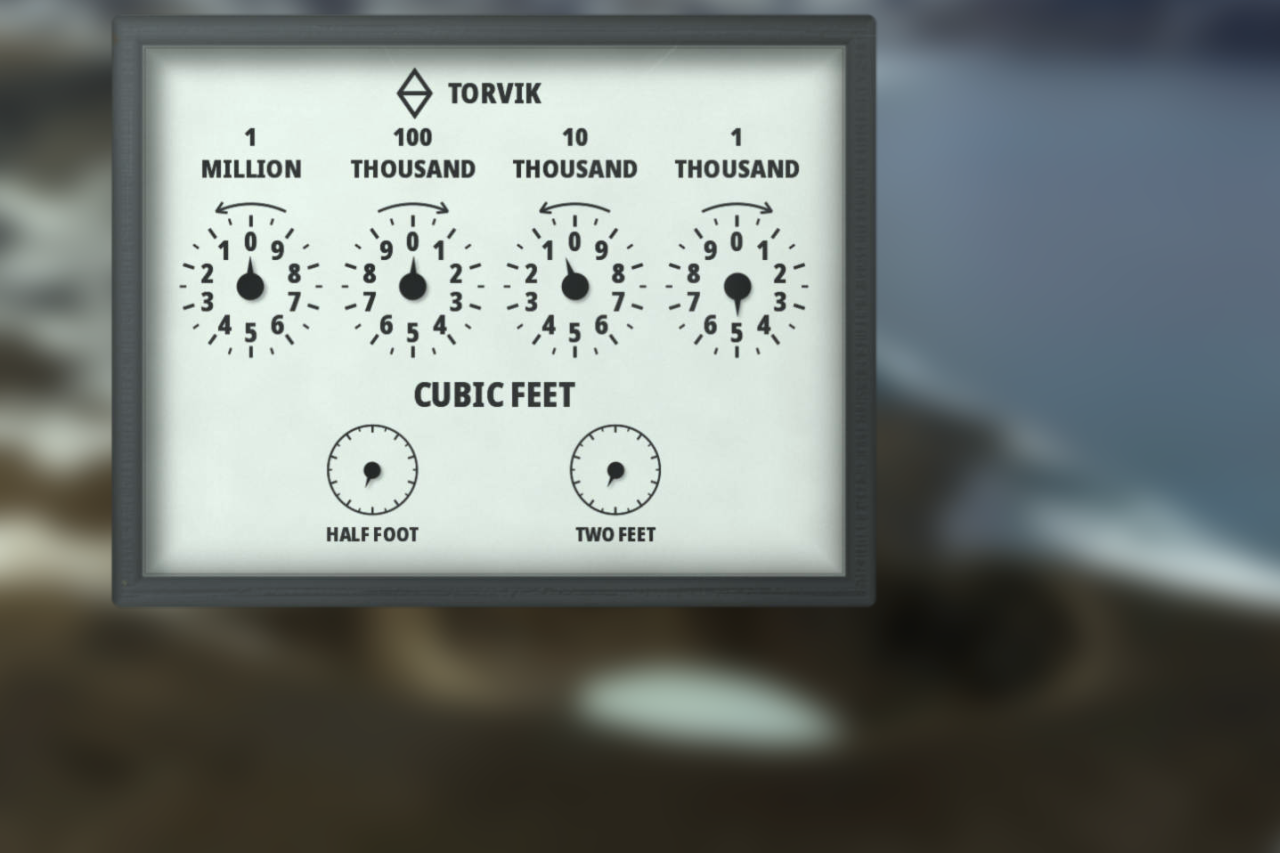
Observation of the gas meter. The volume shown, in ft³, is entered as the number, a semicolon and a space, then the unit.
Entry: 500; ft³
